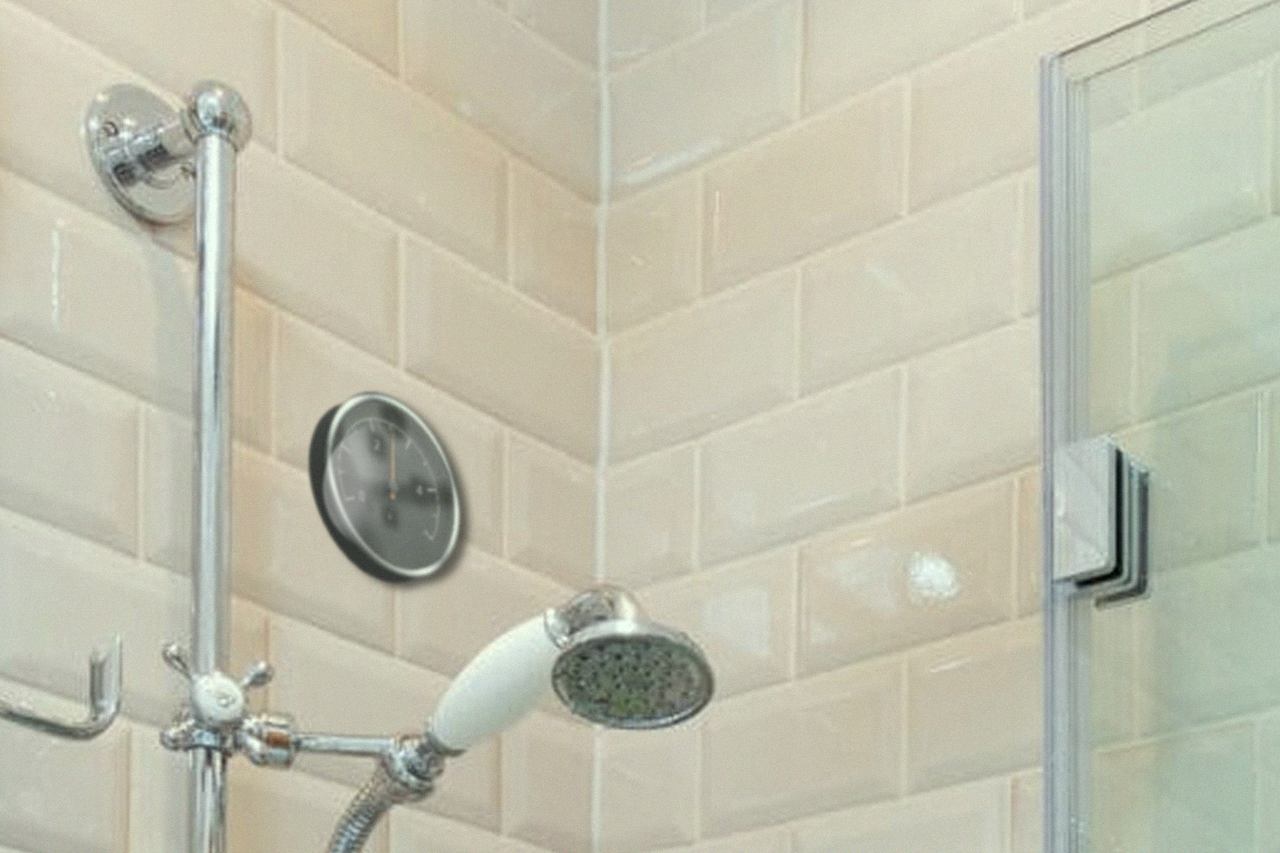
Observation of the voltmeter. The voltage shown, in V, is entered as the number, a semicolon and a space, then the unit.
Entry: 2.5; V
